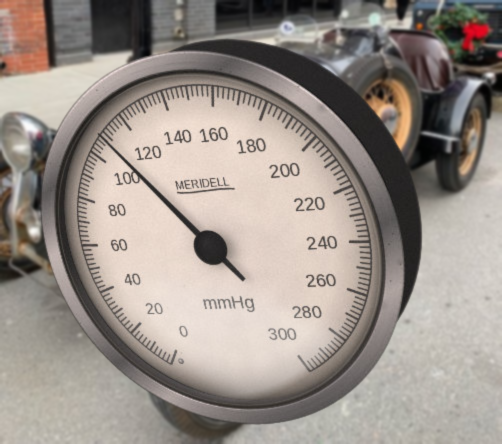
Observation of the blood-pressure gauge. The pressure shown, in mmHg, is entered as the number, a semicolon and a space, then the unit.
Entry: 110; mmHg
